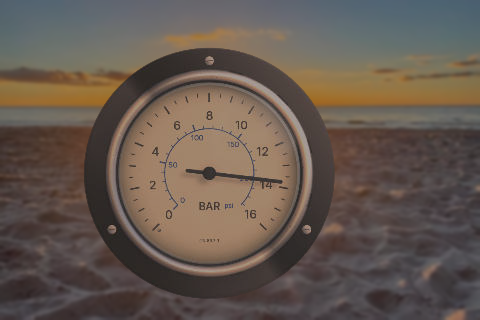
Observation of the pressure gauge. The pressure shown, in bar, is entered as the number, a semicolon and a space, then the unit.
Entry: 13.75; bar
